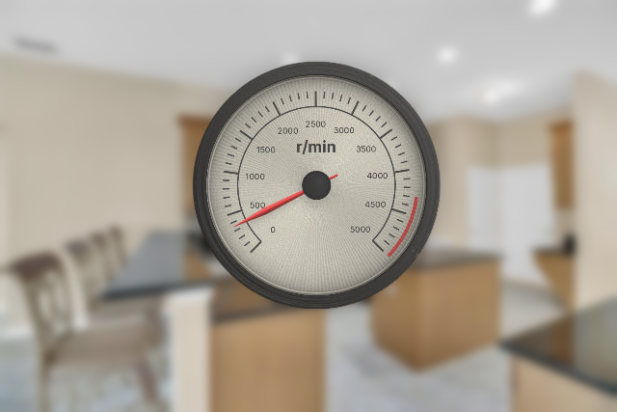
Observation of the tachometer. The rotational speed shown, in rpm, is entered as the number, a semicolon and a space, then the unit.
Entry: 350; rpm
